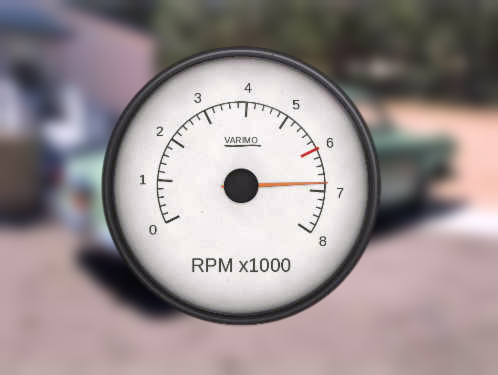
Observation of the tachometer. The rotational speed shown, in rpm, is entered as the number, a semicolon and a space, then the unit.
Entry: 6800; rpm
